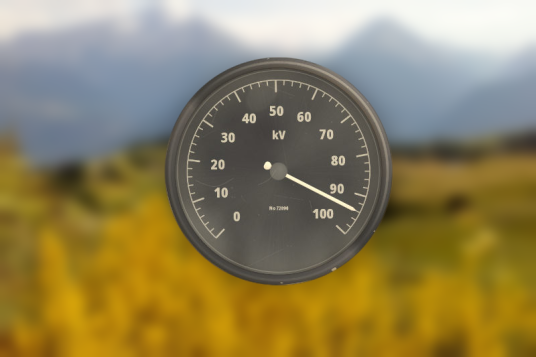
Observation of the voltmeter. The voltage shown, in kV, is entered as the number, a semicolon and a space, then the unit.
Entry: 94; kV
